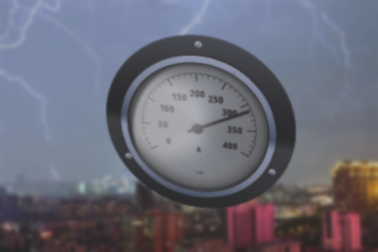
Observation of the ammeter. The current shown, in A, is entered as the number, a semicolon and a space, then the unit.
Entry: 310; A
